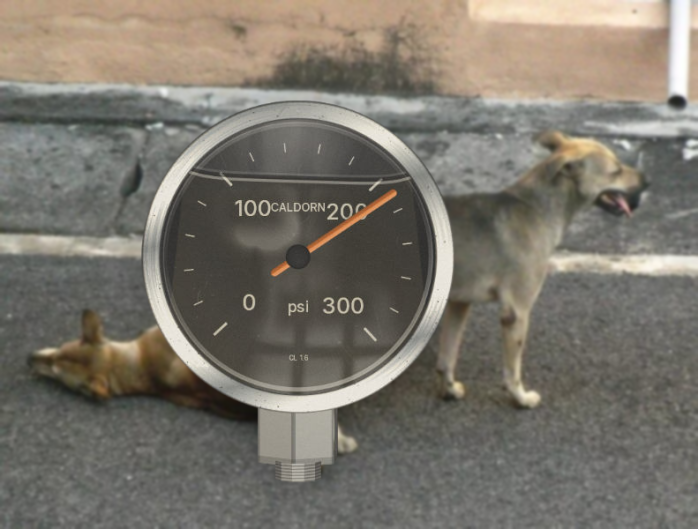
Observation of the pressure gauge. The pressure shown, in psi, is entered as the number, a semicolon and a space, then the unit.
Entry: 210; psi
